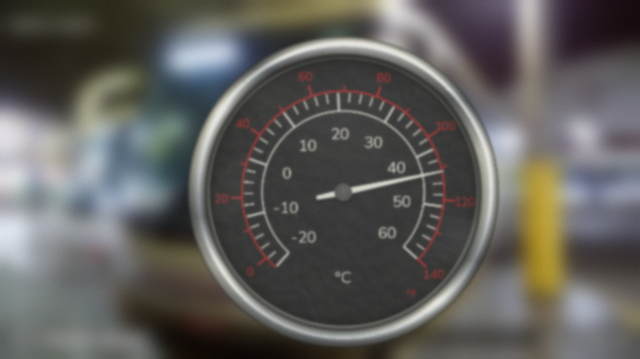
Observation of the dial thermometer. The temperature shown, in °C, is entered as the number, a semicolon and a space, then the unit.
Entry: 44; °C
